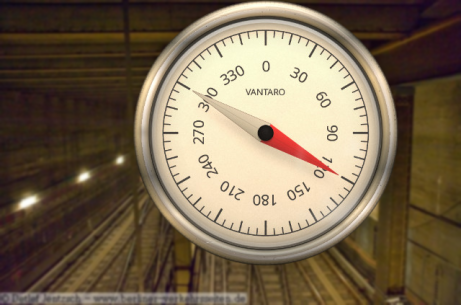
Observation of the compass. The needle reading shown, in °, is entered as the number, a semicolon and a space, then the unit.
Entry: 120; °
